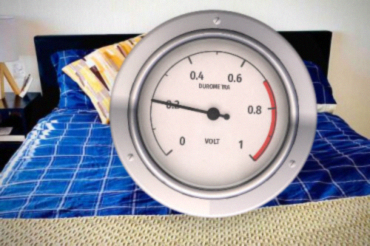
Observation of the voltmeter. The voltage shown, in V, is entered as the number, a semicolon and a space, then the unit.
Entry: 0.2; V
